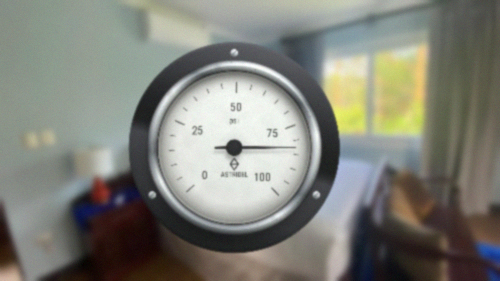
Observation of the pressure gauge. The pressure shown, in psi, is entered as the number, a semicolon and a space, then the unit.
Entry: 82.5; psi
